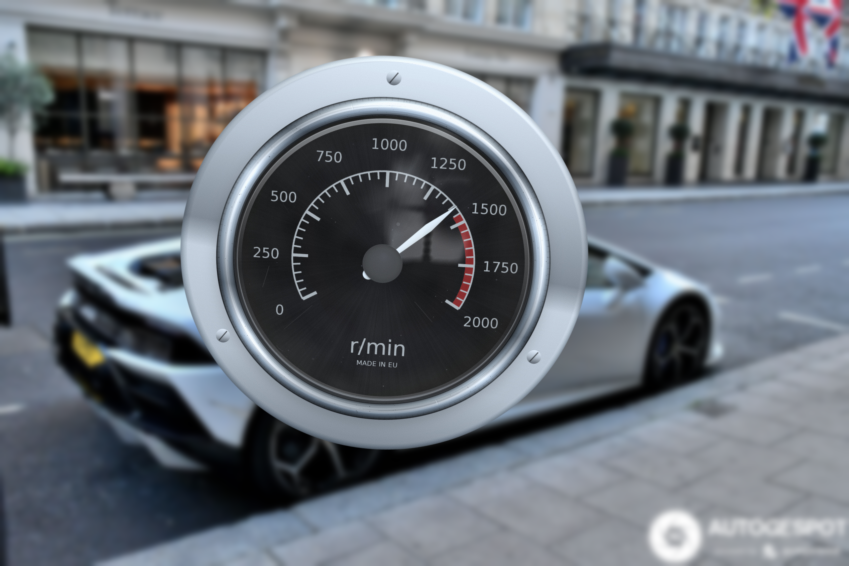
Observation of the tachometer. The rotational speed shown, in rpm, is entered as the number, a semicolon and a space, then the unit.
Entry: 1400; rpm
